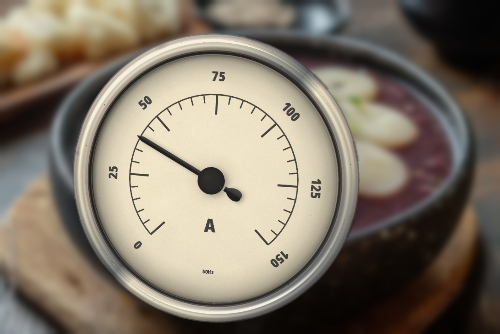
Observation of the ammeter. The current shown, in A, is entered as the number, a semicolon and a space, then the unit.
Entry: 40; A
